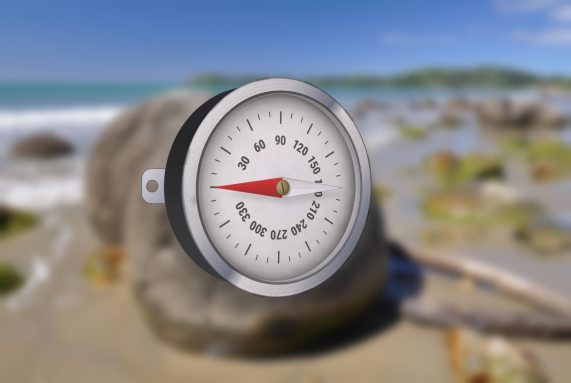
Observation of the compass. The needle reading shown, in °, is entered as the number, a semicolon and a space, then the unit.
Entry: 0; °
